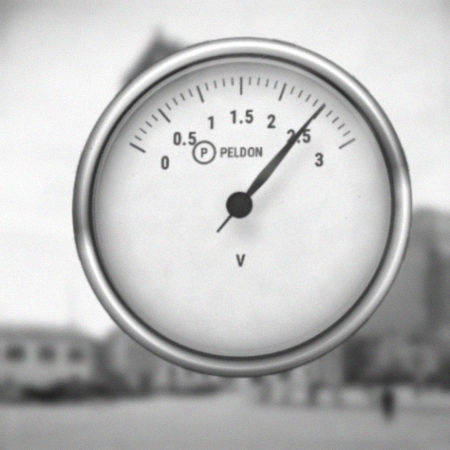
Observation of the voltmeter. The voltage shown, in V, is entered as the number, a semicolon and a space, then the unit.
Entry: 2.5; V
